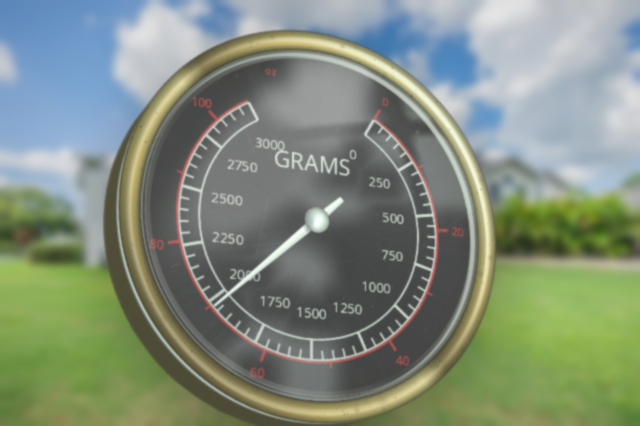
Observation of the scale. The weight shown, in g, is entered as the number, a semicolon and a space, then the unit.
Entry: 1975; g
